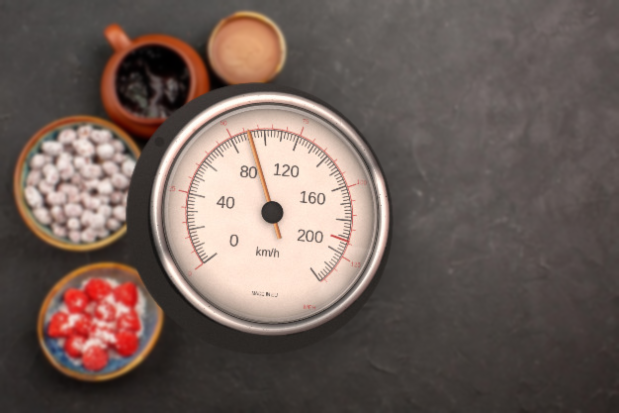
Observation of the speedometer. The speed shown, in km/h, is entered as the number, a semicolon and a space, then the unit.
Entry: 90; km/h
